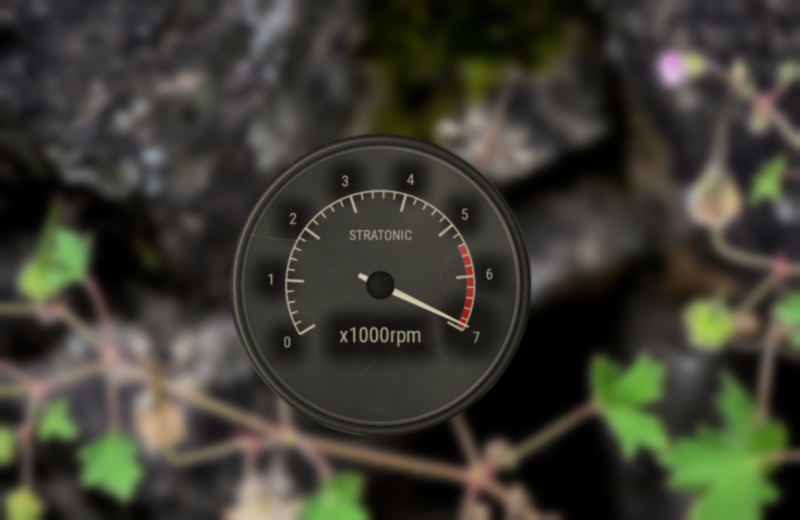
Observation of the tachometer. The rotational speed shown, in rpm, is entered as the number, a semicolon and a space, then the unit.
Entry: 6900; rpm
